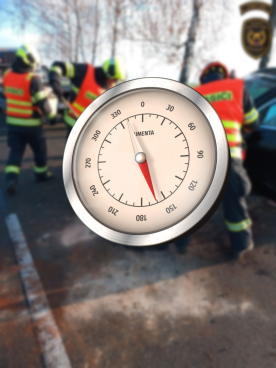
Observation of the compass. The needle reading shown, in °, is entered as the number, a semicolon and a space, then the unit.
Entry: 160; °
